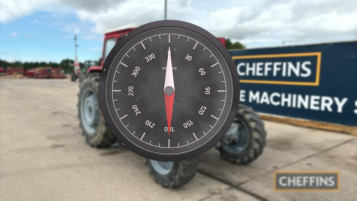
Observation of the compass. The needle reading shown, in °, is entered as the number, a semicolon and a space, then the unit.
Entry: 180; °
